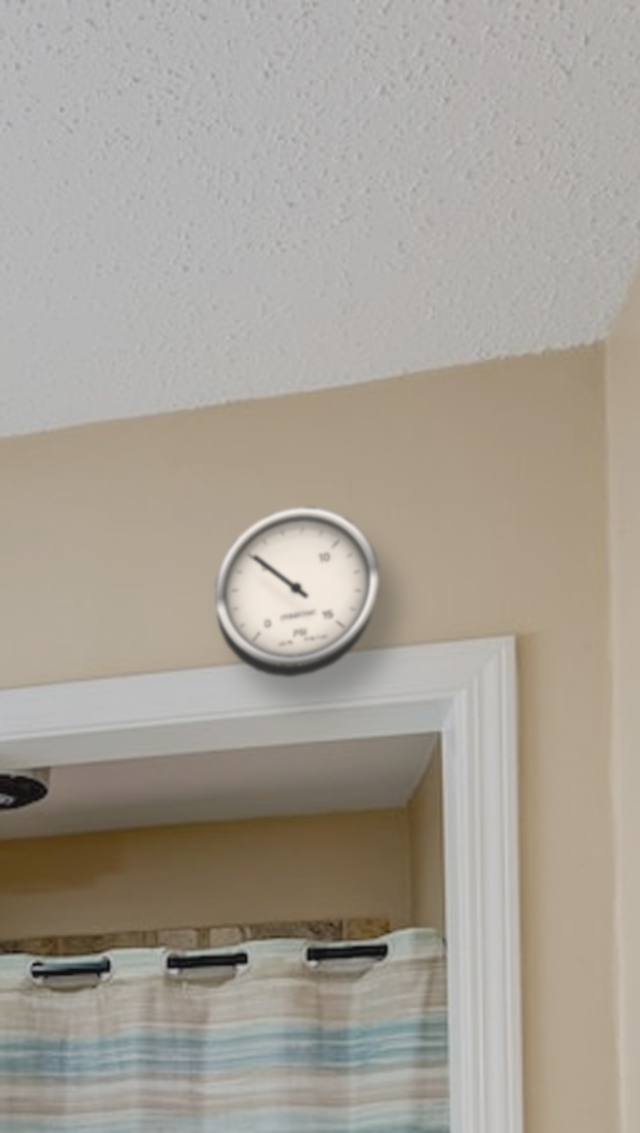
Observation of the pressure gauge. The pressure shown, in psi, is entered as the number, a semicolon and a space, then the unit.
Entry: 5; psi
